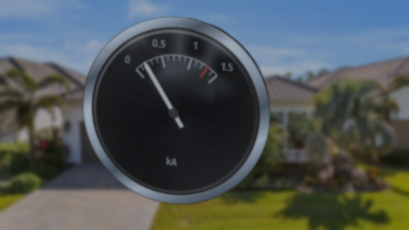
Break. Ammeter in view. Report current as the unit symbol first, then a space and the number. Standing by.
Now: kA 0.2
